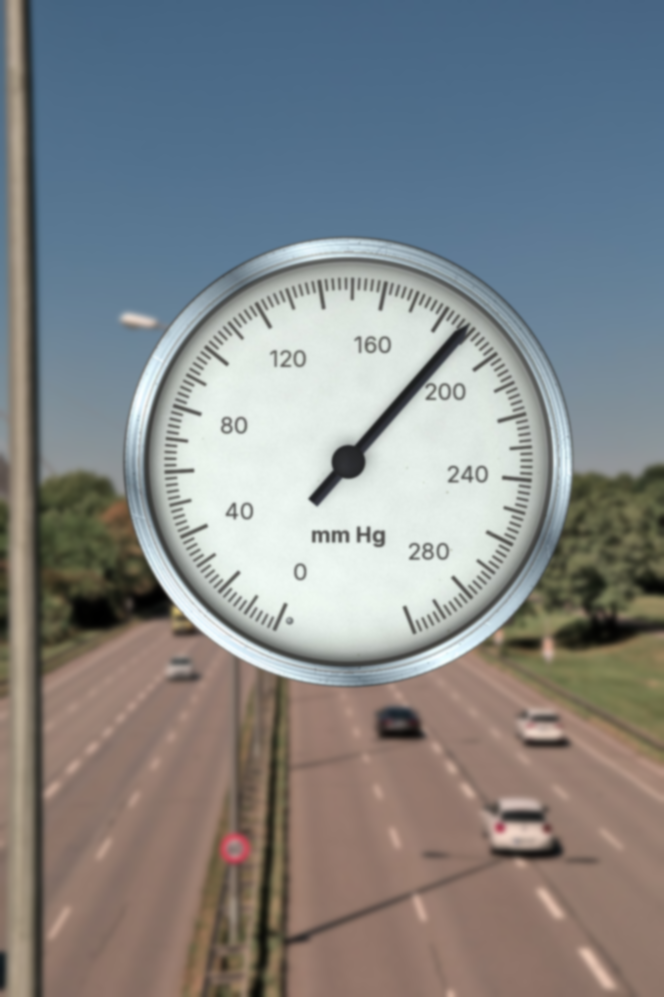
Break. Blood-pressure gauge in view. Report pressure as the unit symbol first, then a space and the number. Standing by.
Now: mmHg 188
